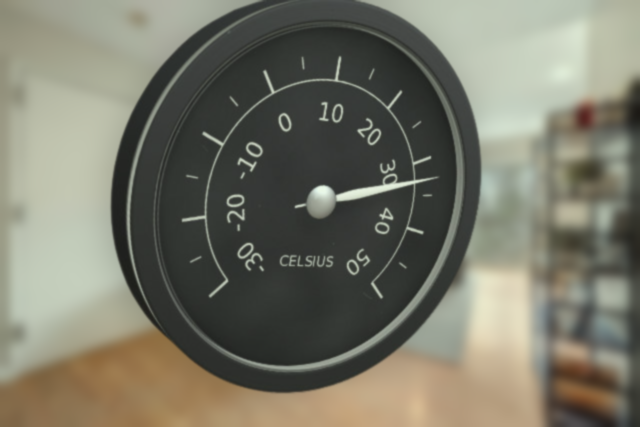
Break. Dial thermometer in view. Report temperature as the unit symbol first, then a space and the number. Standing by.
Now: °C 32.5
